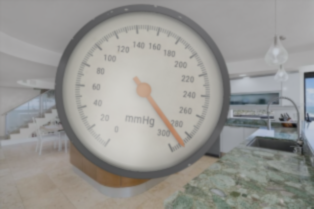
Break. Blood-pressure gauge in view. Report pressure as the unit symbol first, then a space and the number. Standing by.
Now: mmHg 290
